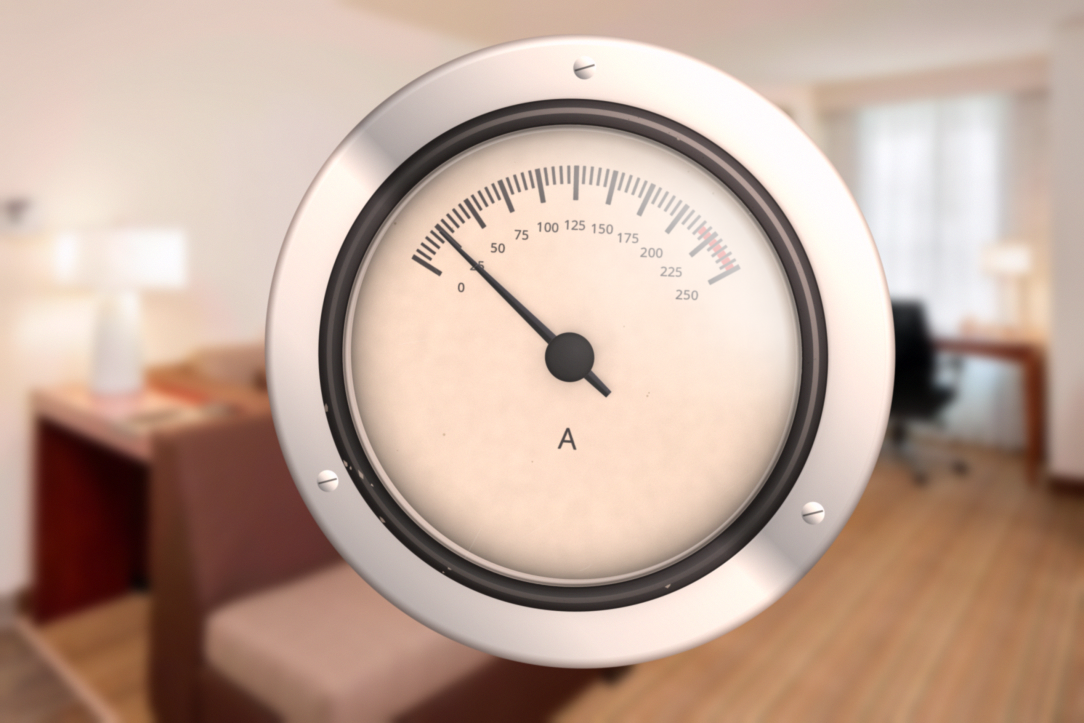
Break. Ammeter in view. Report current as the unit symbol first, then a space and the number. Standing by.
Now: A 25
